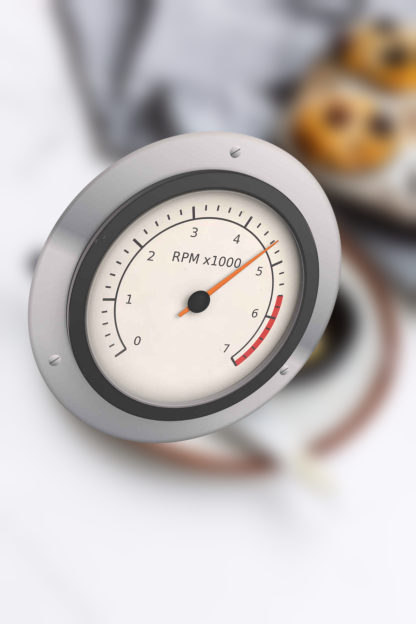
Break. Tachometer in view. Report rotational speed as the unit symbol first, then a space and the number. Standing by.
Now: rpm 4600
